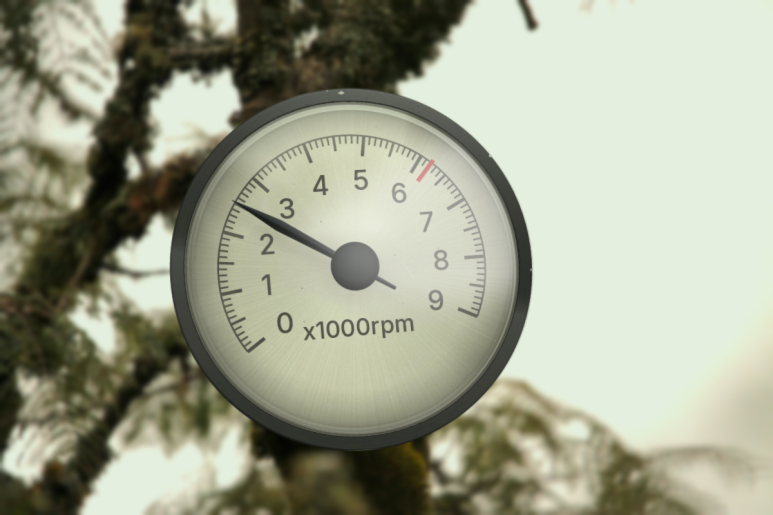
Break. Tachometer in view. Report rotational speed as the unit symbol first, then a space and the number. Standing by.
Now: rpm 2500
